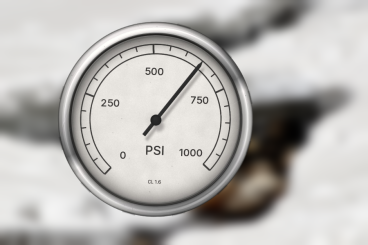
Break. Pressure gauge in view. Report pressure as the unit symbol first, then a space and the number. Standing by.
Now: psi 650
